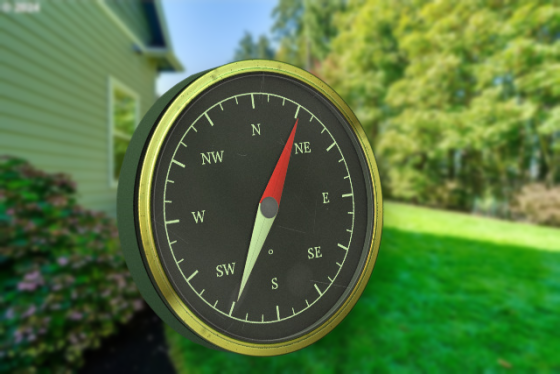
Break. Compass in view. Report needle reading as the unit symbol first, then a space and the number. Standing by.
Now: ° 30
